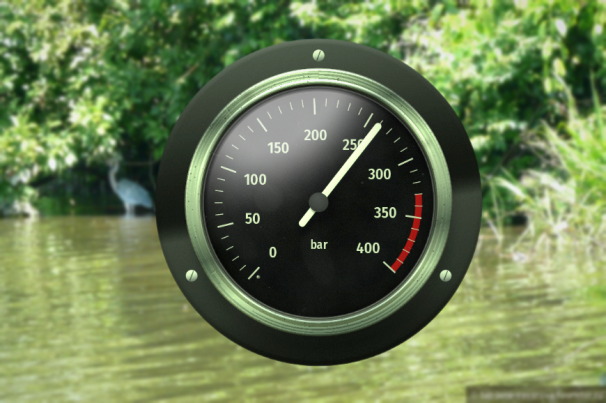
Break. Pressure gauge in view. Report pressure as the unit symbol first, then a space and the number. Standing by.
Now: bar 260
